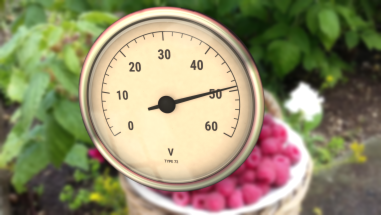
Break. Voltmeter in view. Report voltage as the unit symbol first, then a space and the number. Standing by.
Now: V 49
